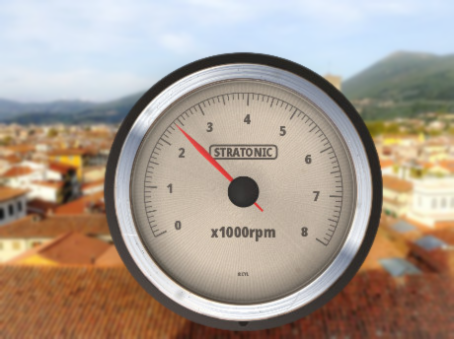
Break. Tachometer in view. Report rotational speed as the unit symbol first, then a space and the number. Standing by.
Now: rpm 2400
